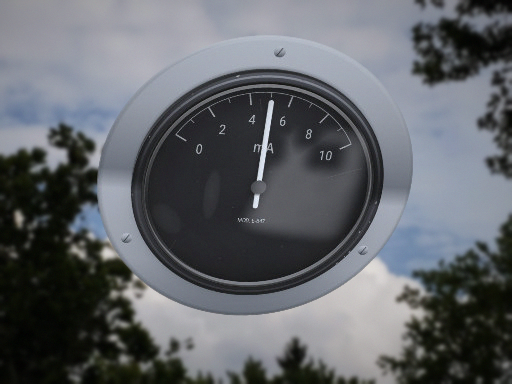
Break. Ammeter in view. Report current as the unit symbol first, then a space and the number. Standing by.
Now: mA 5
